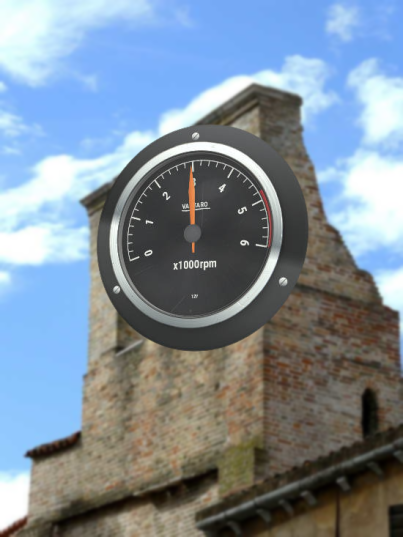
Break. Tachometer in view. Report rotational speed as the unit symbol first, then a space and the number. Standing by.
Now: rpm 3000
